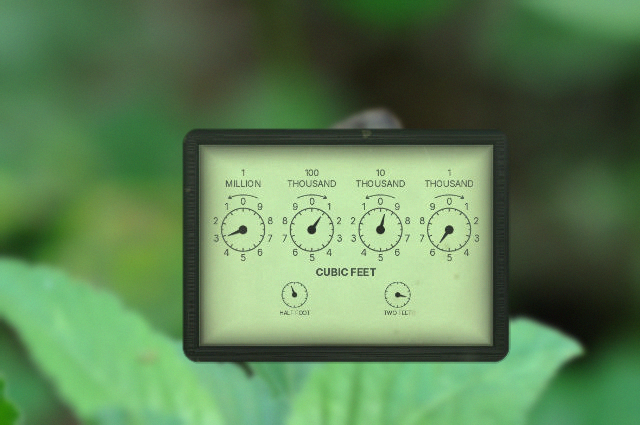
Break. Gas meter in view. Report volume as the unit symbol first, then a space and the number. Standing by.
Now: ft³ 309600
